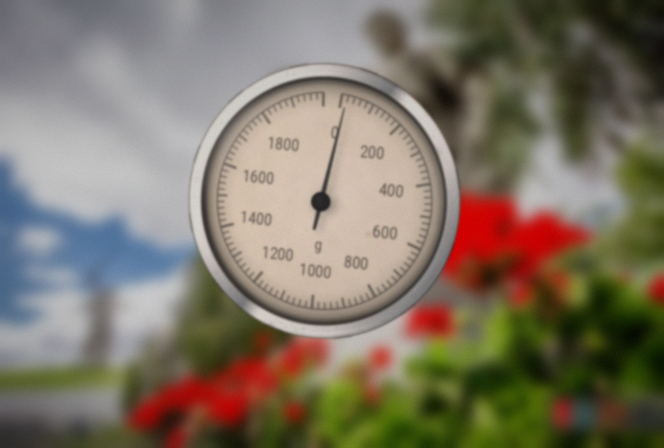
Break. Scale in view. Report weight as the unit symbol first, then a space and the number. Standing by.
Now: g 20
